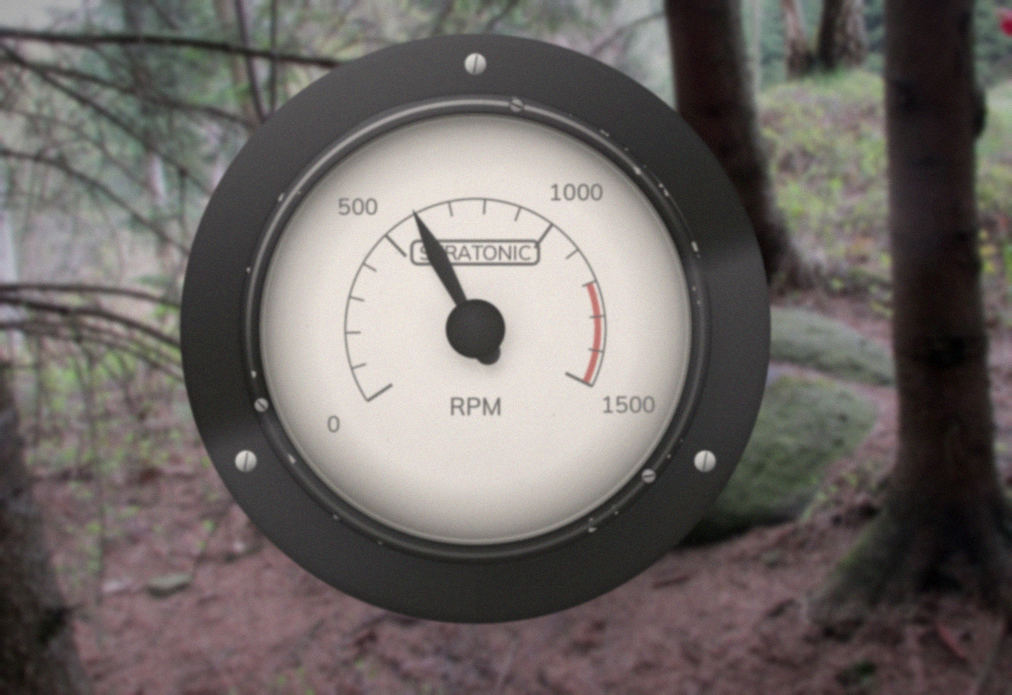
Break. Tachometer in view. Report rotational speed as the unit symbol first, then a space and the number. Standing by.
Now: rpm 600
